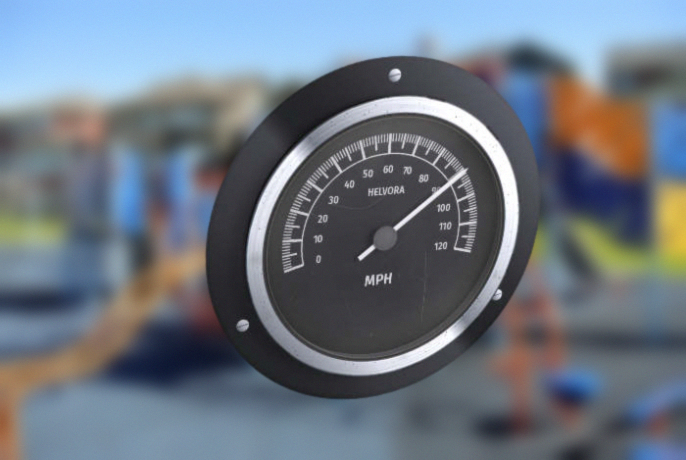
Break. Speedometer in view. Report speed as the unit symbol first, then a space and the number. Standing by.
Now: mph 90
